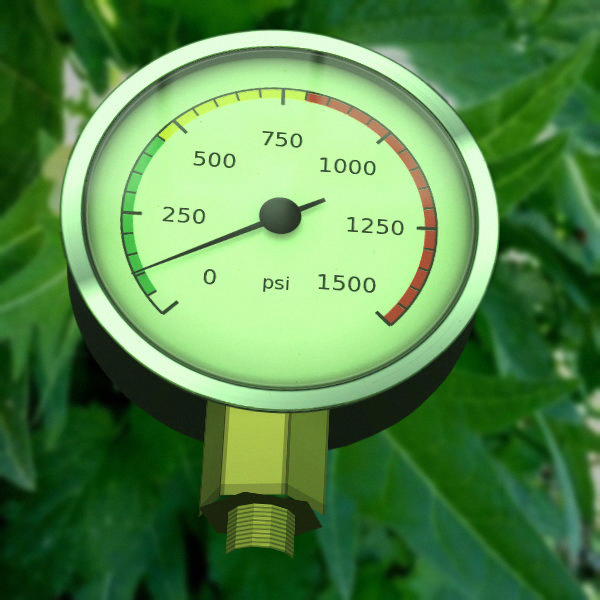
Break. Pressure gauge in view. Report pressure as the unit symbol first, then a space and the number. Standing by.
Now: psi 100
